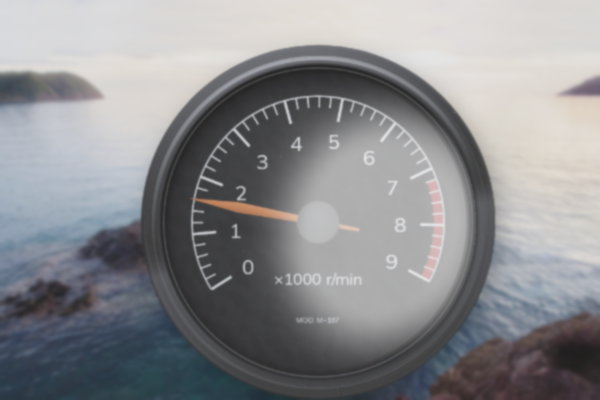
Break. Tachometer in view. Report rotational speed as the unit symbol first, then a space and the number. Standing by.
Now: rpm 1600
